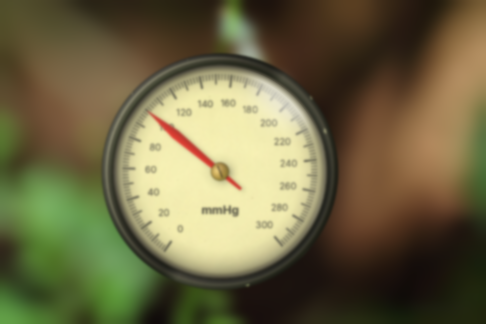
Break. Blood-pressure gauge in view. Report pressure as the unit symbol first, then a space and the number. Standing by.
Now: mmHg 100
